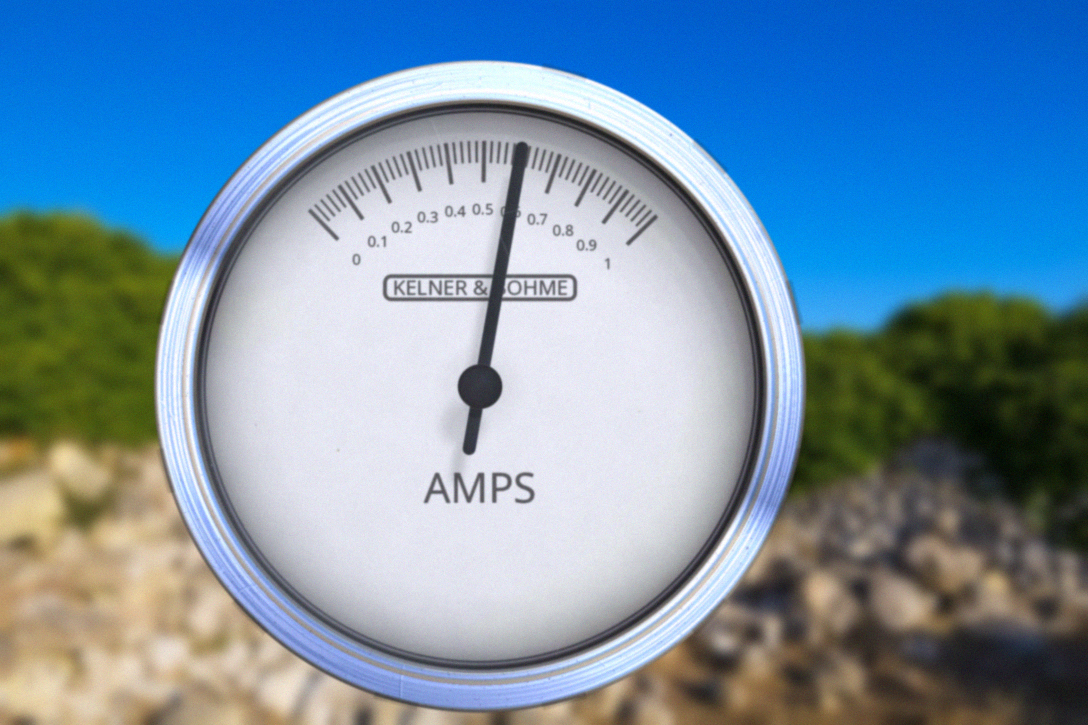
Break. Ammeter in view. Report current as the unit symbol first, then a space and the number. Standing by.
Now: A 0.6
